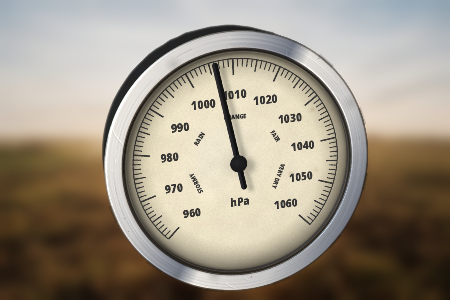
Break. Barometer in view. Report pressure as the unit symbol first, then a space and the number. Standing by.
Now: hPa 1006
